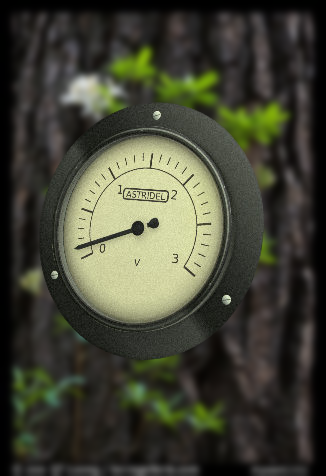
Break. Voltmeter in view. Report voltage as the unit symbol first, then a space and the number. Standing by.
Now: V 0.1
